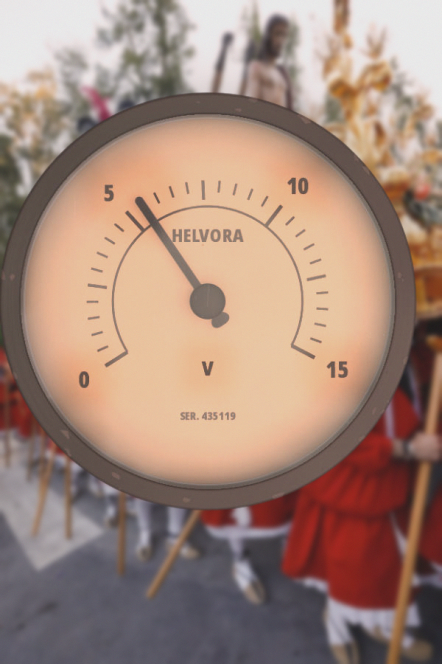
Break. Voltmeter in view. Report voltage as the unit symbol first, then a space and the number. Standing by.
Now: V 5.5
